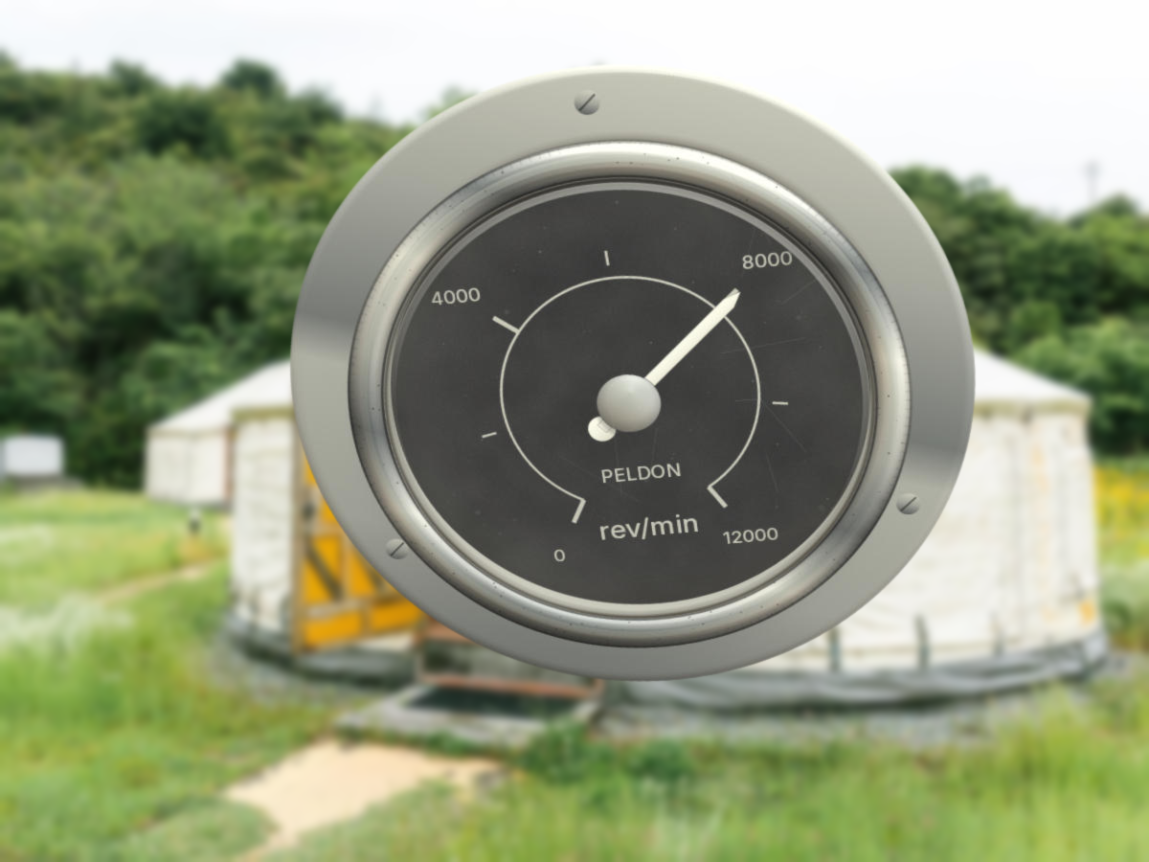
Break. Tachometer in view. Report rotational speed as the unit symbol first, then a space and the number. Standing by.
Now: rpm 8000
